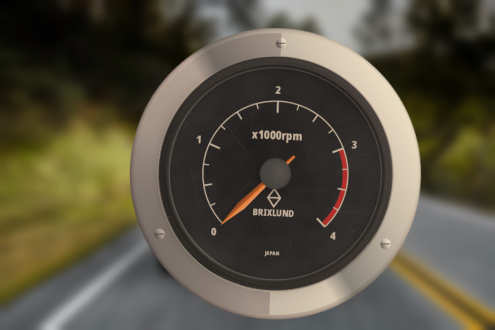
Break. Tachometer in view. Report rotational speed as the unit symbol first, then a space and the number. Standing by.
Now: rpm 0
